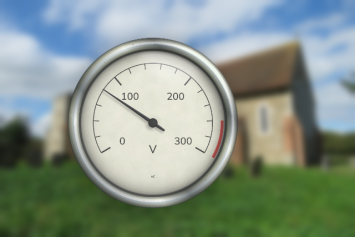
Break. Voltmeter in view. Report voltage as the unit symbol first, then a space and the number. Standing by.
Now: V 80
